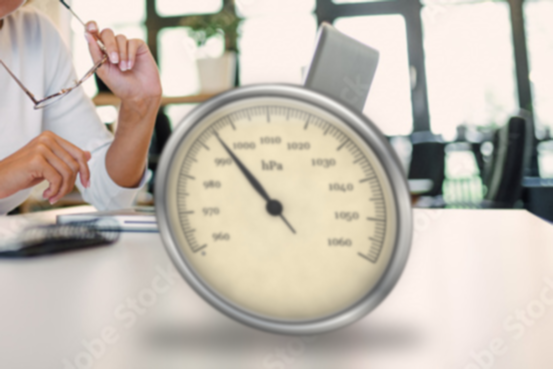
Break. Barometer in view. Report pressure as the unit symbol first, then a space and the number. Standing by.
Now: hPa 995
